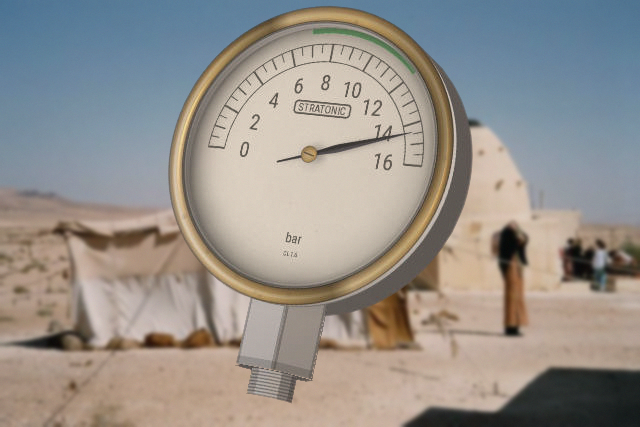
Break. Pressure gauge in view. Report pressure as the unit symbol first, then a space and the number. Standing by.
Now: bar 14.5
